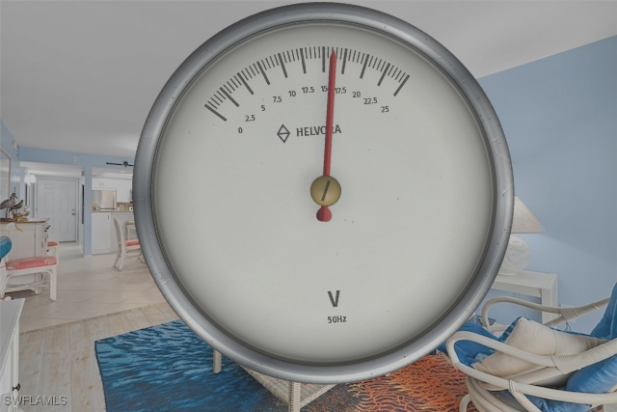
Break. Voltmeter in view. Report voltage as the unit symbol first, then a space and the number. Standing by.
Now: V 16
